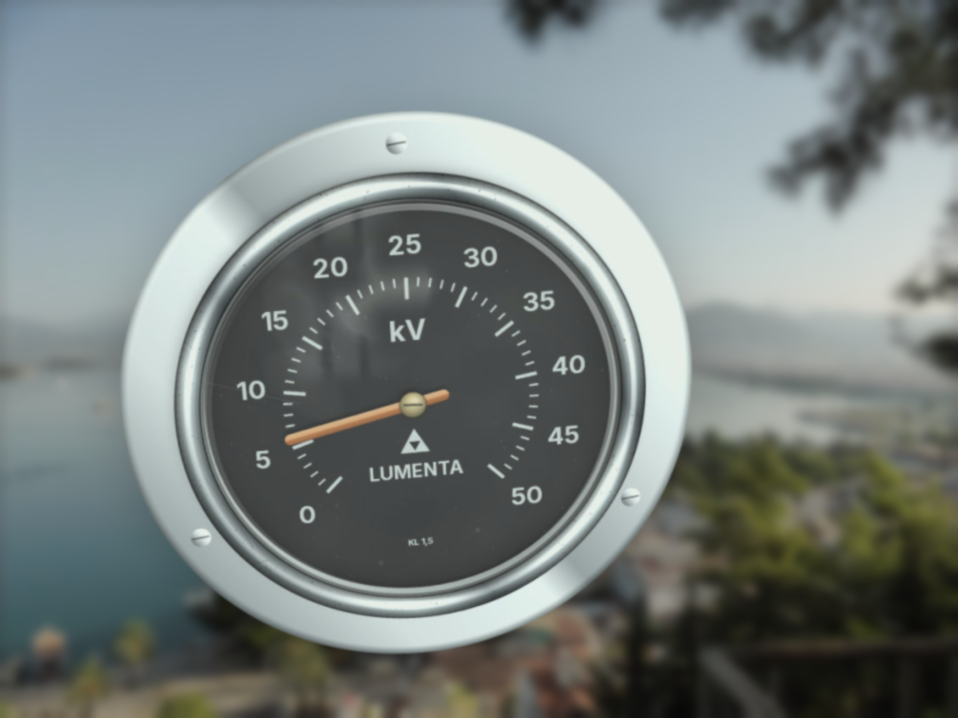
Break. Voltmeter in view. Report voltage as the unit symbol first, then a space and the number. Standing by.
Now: kV 6
